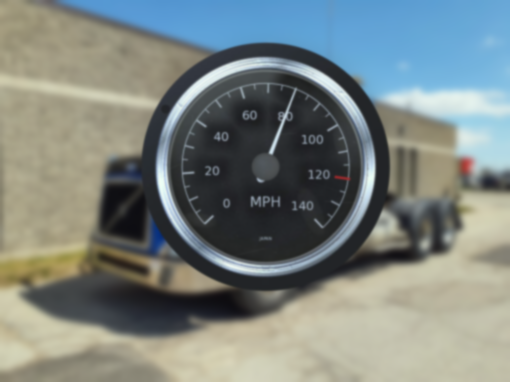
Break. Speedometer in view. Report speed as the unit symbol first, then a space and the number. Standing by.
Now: mph 80
